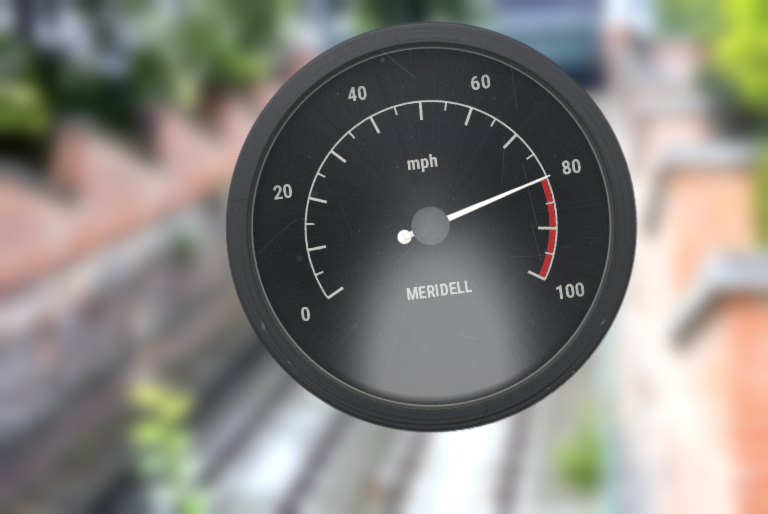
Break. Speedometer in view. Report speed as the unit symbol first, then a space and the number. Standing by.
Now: mph 80
